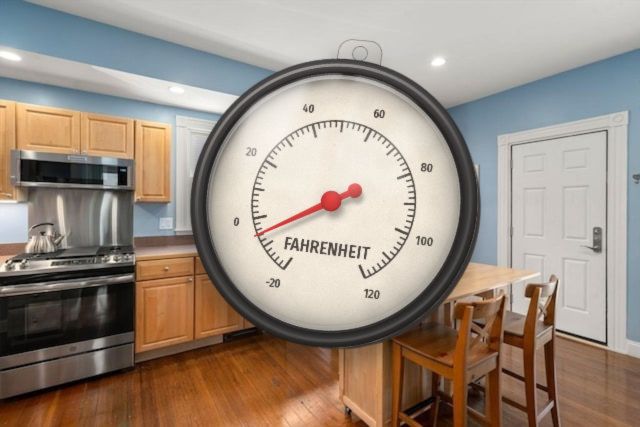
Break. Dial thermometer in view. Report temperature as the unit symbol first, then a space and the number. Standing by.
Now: °F -6
